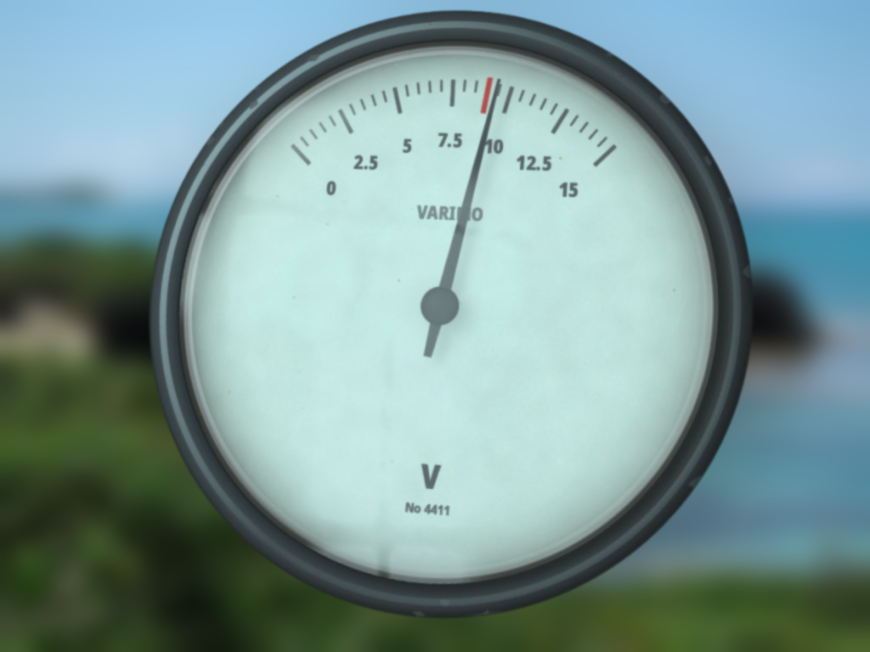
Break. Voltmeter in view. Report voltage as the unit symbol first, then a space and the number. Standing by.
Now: V 9.5
